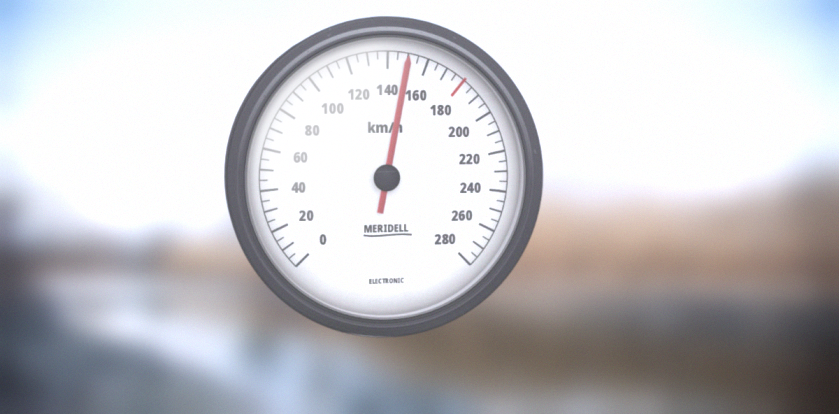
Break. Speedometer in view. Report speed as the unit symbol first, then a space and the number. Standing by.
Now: km/h 150
